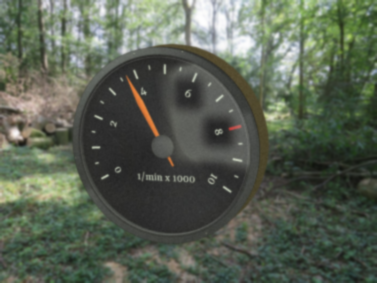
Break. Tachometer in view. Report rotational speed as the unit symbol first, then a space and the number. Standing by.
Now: rpm 3750
